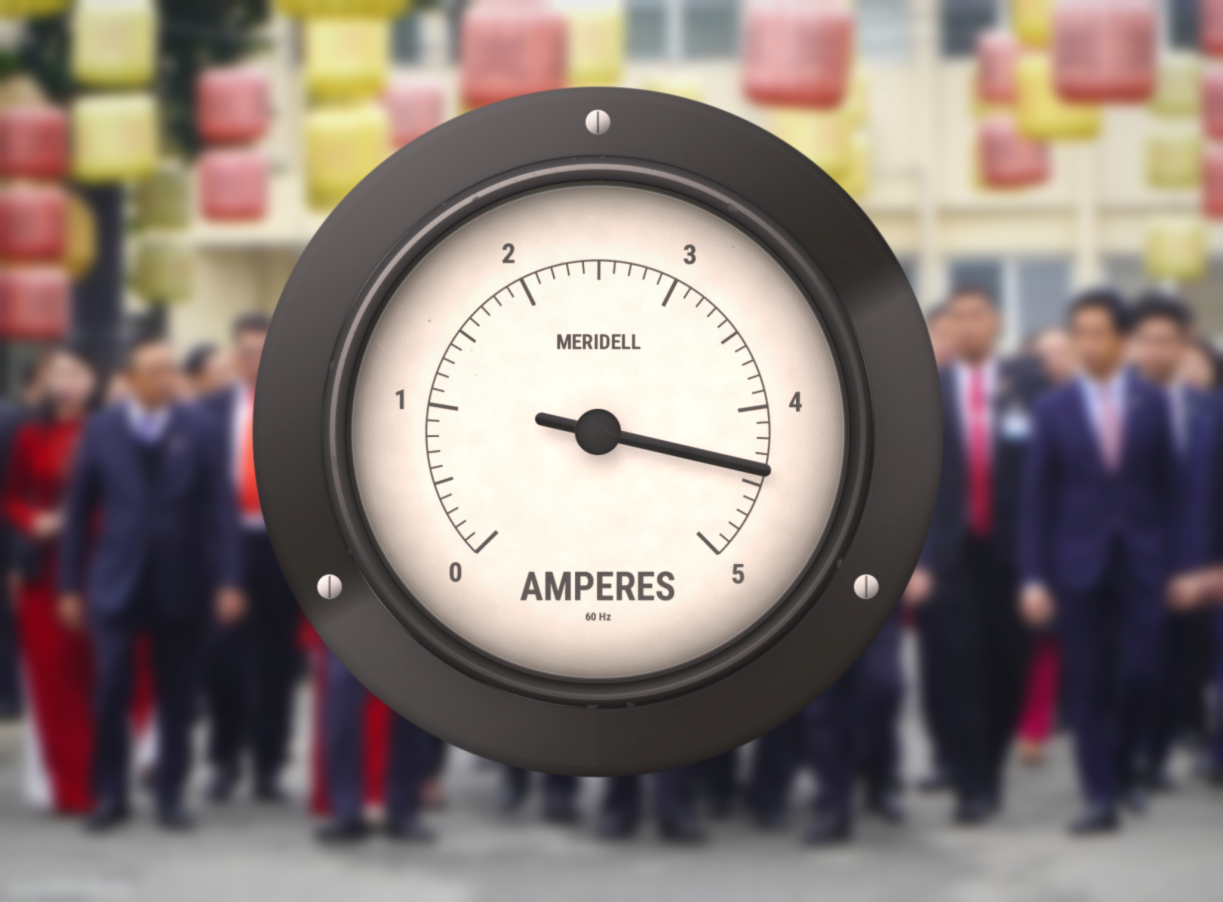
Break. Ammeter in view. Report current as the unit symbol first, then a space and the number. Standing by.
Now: A 4.4
